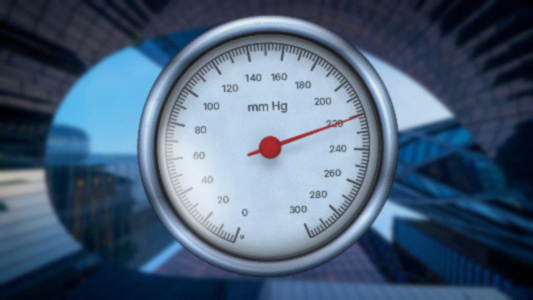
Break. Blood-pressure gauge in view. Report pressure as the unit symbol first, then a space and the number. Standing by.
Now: mmHg 220
